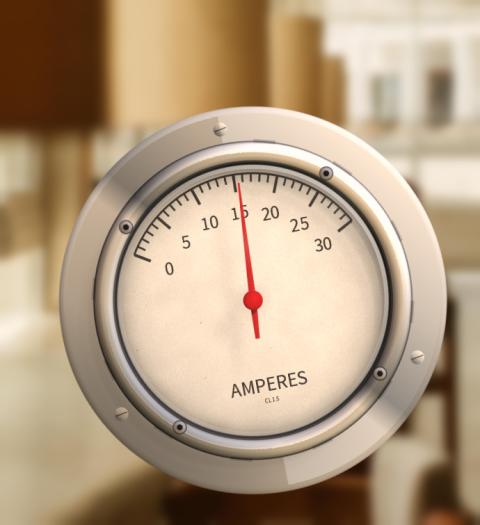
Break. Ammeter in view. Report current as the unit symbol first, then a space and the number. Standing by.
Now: A 15.5
